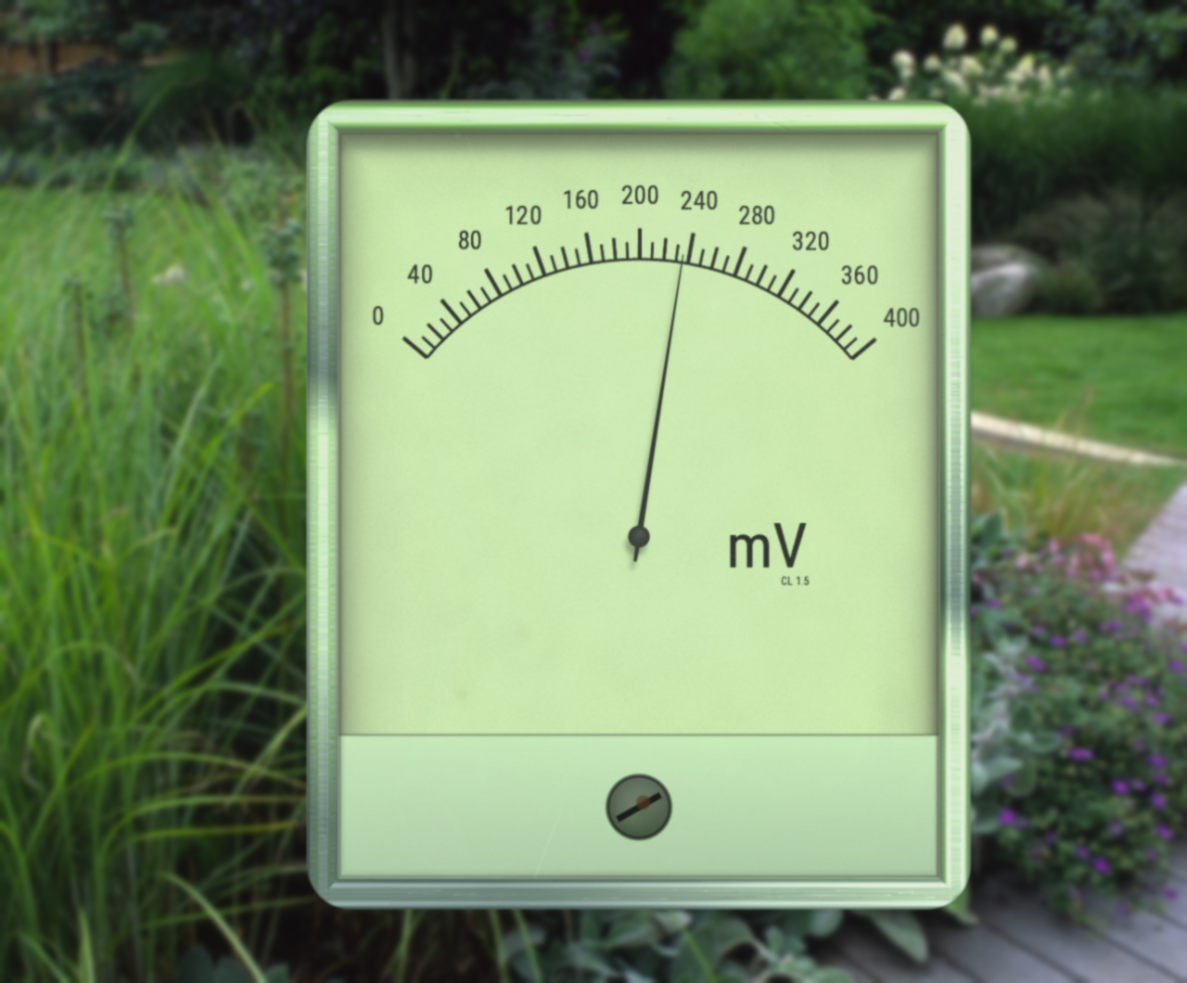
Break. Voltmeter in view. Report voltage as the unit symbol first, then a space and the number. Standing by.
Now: mV 235
